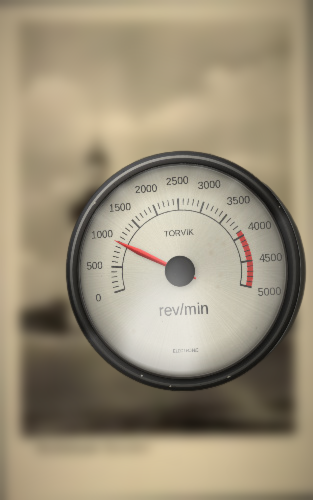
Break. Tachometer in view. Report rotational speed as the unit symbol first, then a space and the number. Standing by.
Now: rpm 1000
